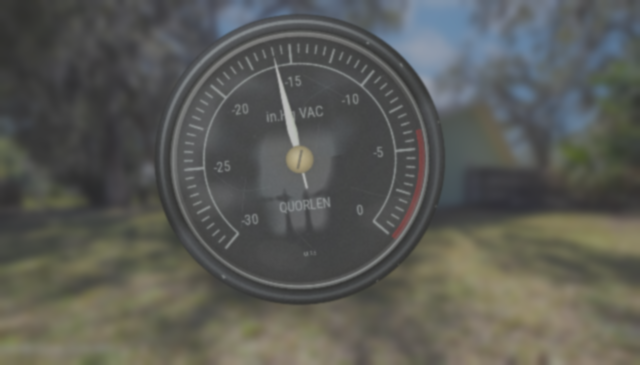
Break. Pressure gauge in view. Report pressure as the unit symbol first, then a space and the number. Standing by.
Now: inHg -16
